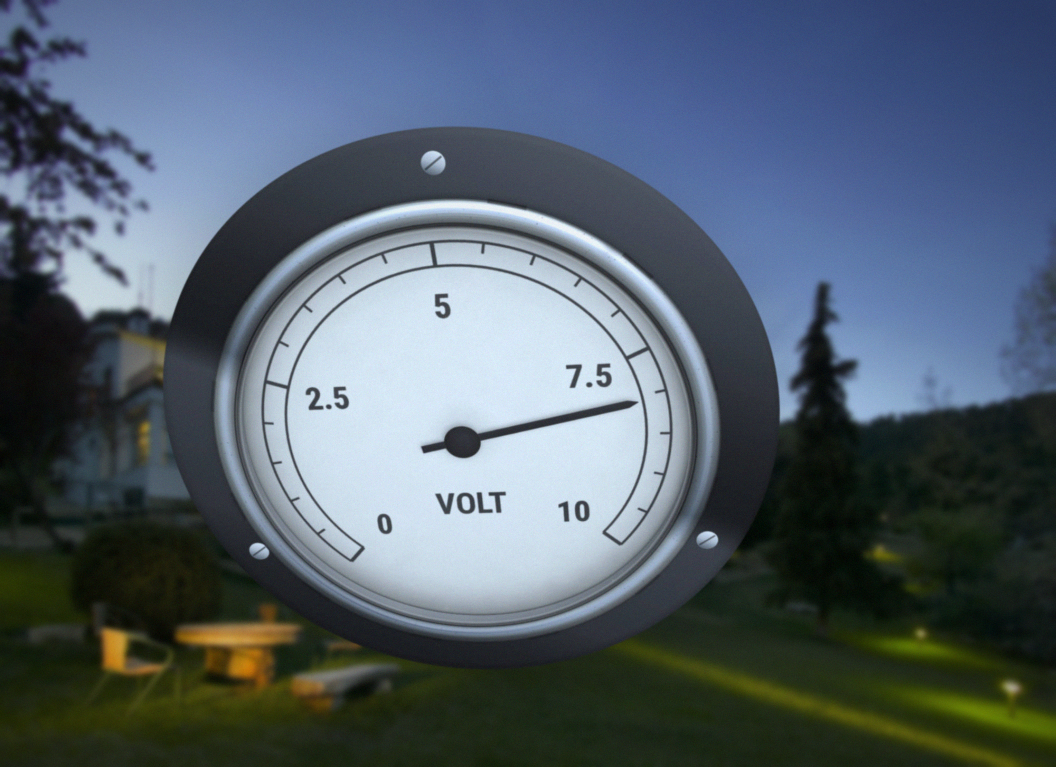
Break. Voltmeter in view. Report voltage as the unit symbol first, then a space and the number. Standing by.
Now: V 8
